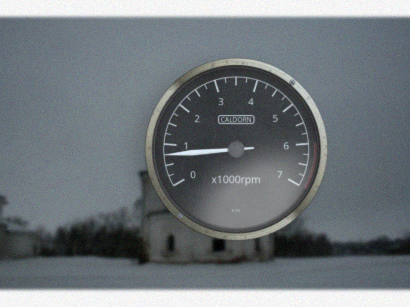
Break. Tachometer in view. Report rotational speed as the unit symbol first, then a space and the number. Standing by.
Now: rpm 750
